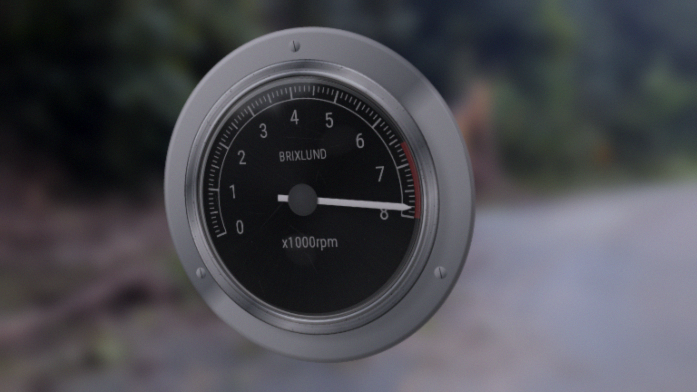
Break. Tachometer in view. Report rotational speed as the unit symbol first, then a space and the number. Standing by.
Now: rpm 7800
